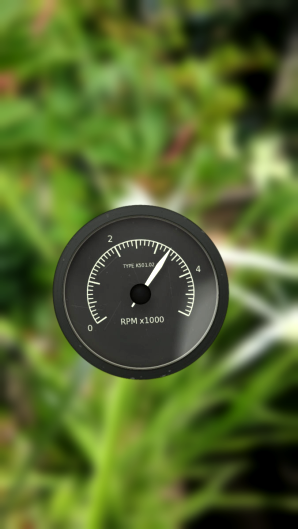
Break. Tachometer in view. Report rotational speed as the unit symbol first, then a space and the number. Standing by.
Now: rpm 3300
